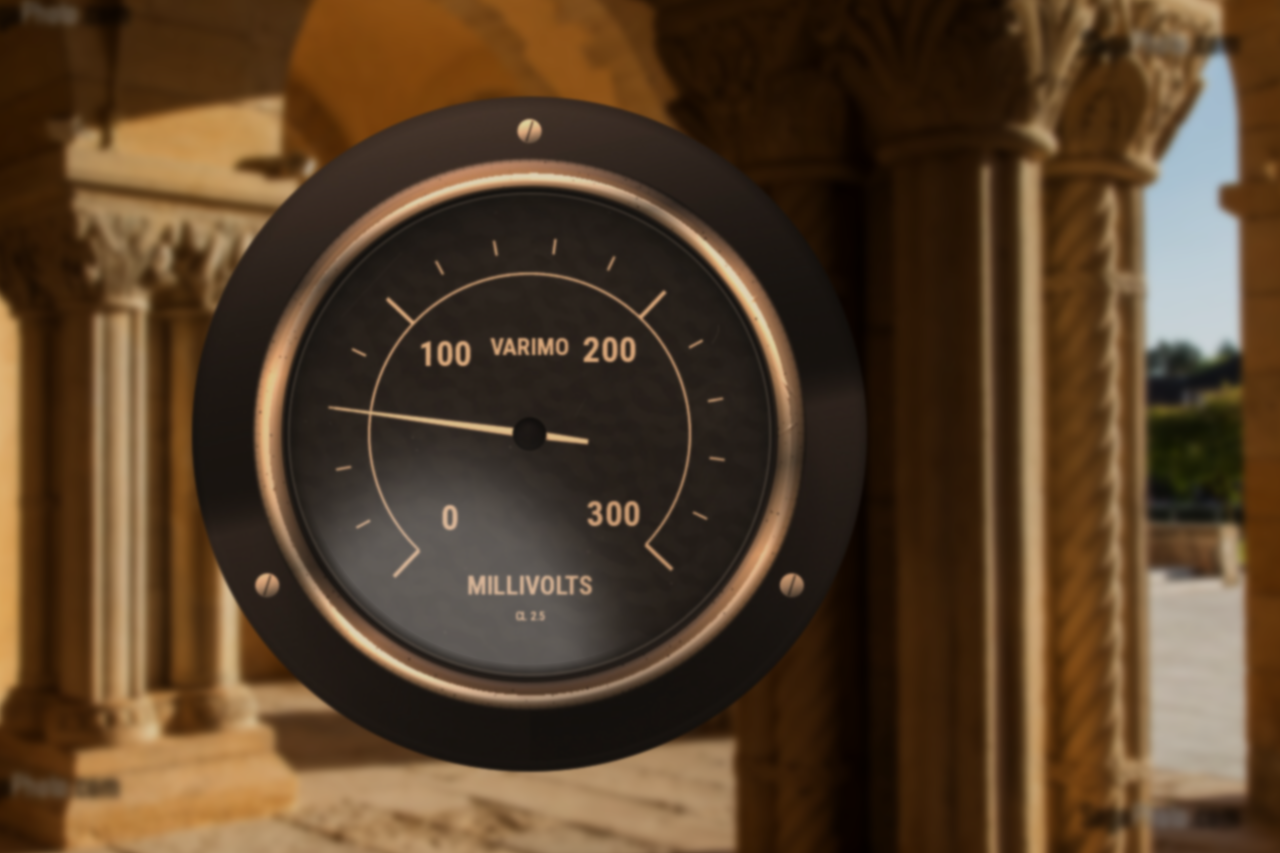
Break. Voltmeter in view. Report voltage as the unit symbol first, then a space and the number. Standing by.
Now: mV 60
